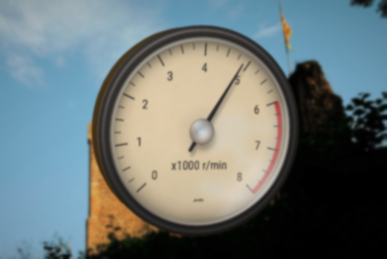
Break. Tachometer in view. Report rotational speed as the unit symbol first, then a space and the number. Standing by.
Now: rpm 4875
